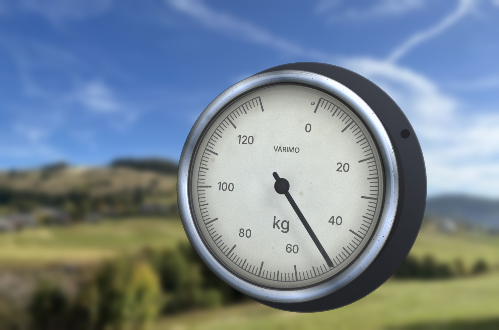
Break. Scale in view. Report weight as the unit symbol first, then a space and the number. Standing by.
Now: kg 50
